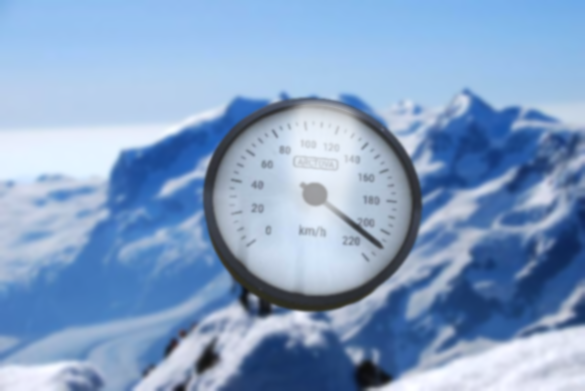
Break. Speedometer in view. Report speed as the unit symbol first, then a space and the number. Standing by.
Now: km/h 210
